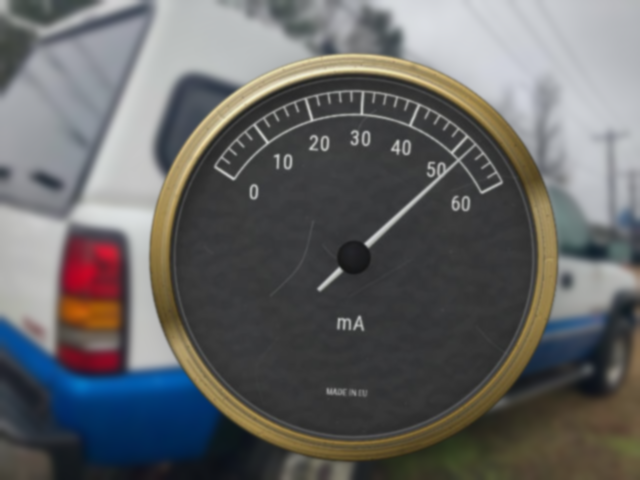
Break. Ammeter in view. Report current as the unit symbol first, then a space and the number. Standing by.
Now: mA 52
